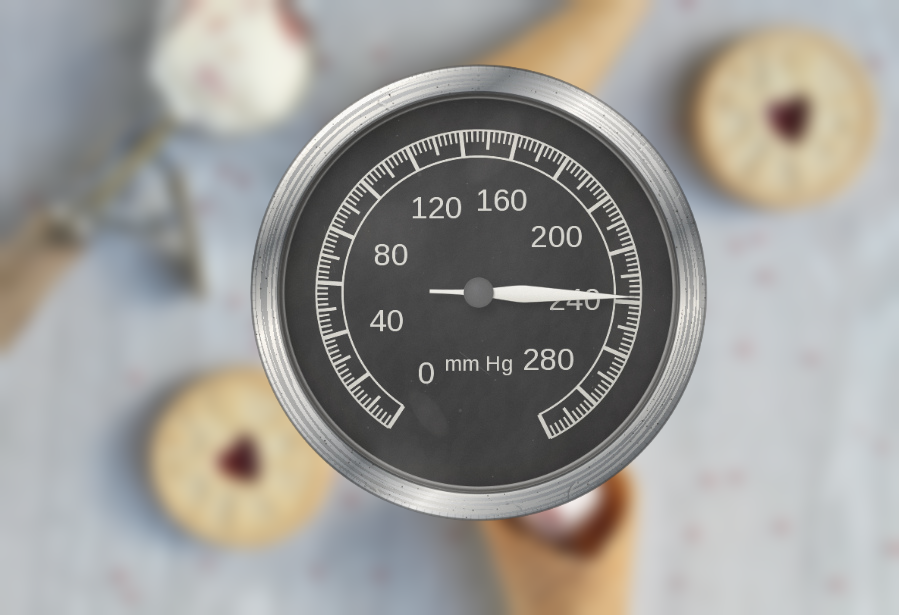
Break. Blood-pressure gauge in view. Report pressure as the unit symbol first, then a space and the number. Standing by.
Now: mmHg 238
